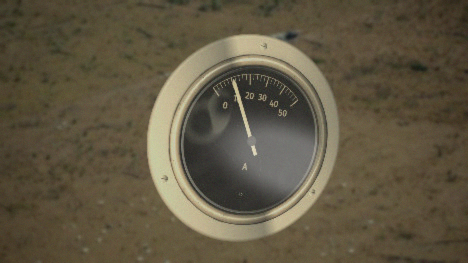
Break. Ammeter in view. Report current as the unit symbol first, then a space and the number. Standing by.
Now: A 10
